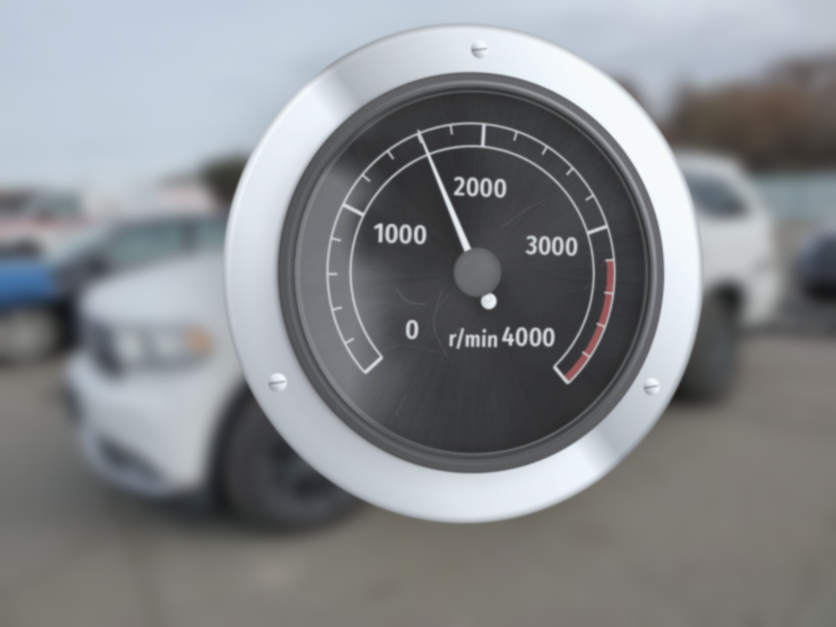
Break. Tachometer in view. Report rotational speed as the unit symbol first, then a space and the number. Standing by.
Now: rpm 1600
